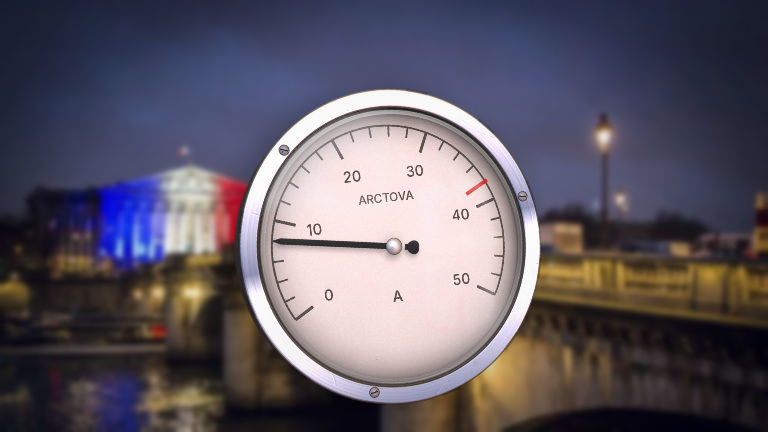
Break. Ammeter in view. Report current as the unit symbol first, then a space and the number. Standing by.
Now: A 8
